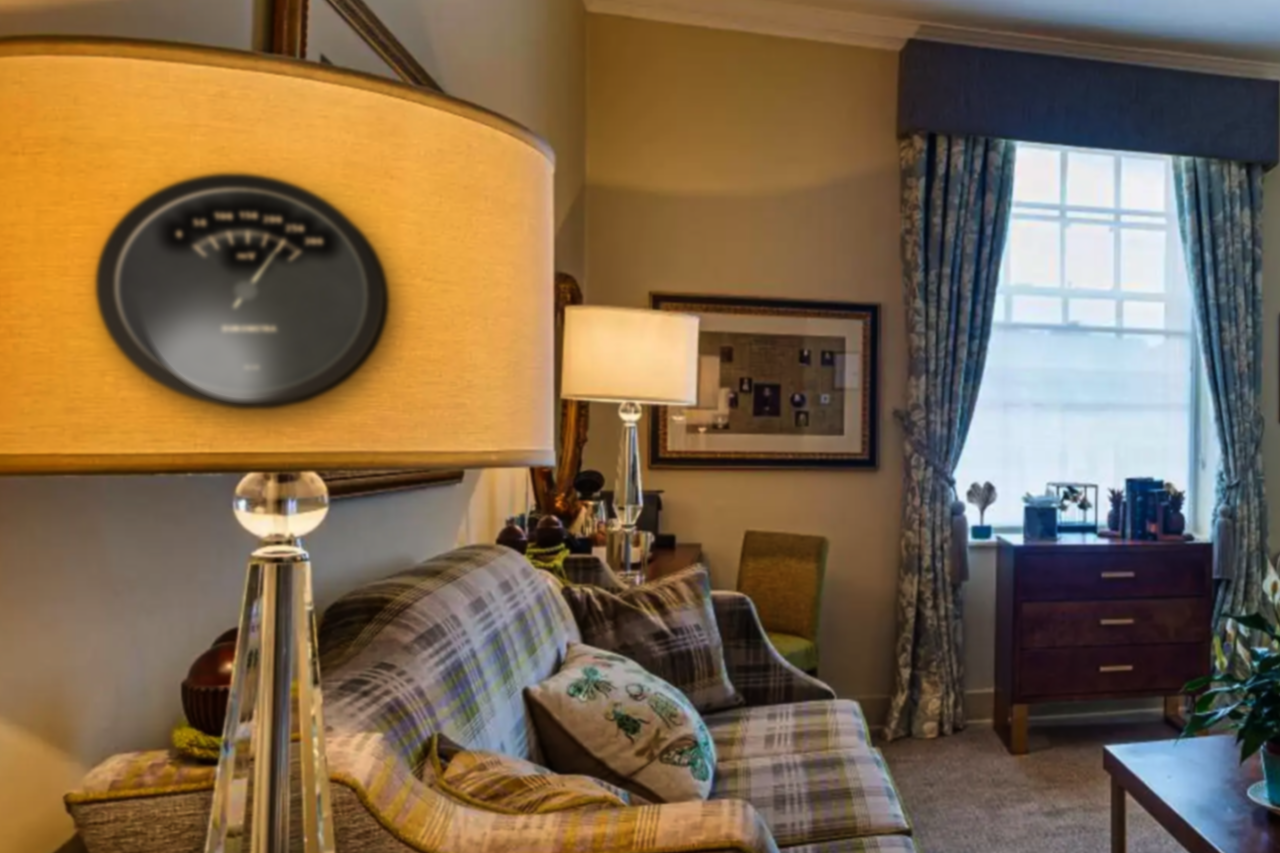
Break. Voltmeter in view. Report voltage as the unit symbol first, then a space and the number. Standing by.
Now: mV 250
